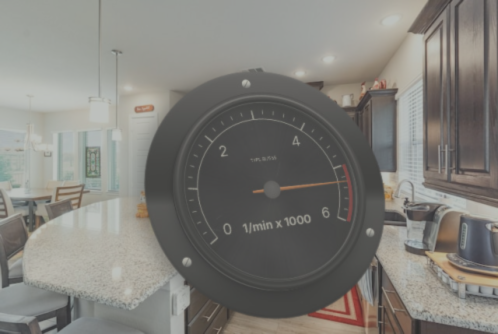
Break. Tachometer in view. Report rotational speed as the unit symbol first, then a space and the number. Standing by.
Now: rpm 5300
